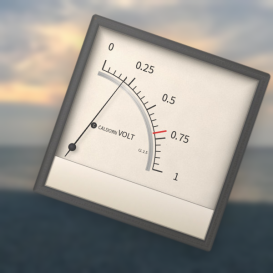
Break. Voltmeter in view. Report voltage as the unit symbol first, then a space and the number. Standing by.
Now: V 0.2
